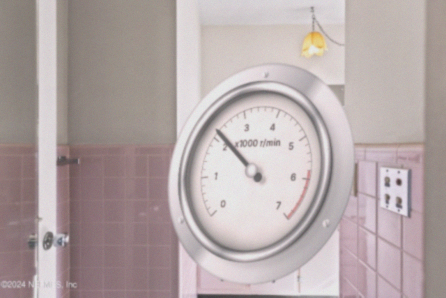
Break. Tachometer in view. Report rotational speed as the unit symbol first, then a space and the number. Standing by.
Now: rpm 2200
